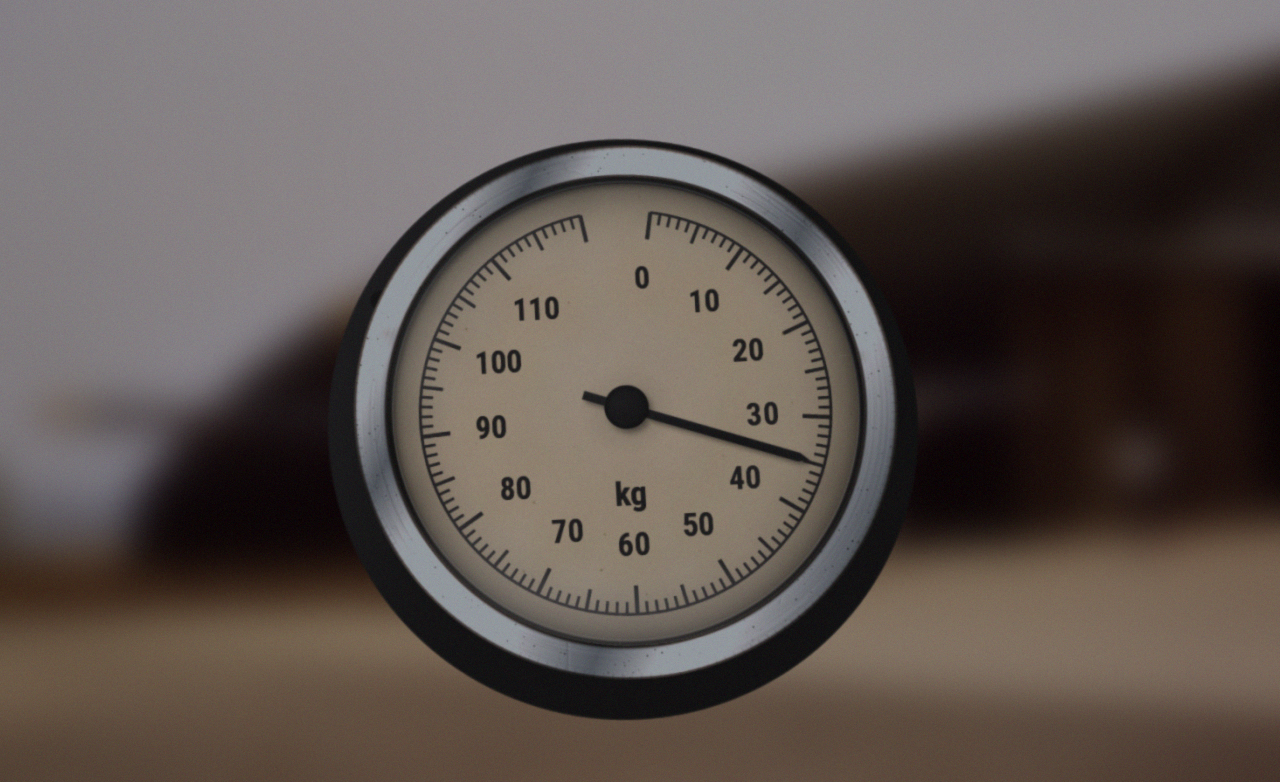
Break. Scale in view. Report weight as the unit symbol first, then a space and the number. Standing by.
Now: kg 35
